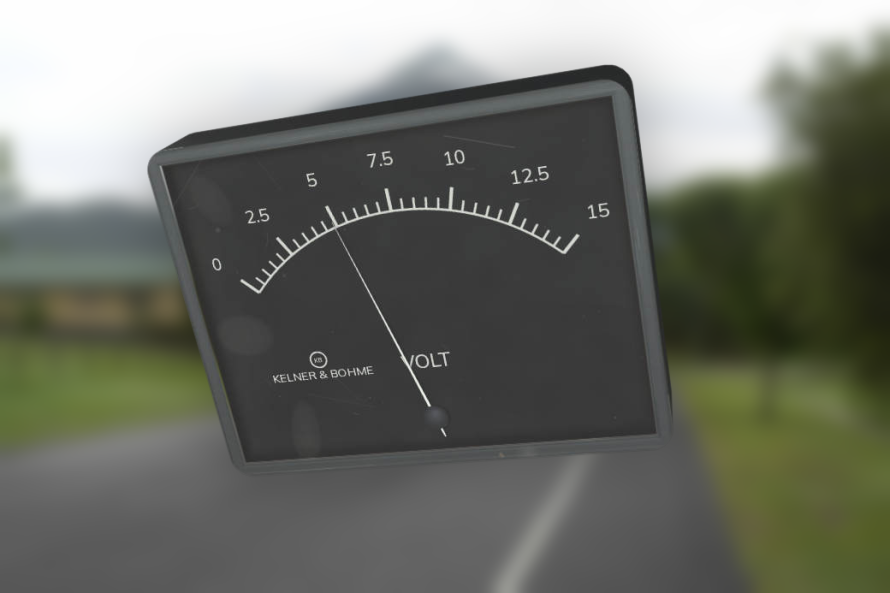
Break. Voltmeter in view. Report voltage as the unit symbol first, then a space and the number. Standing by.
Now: V 5
